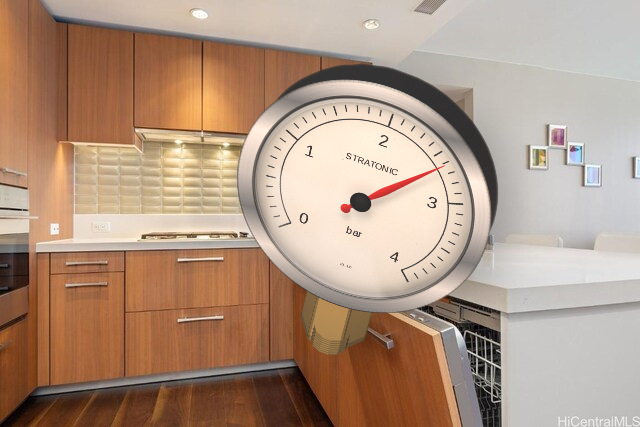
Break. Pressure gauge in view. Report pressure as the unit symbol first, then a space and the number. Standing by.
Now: bar 2.6
